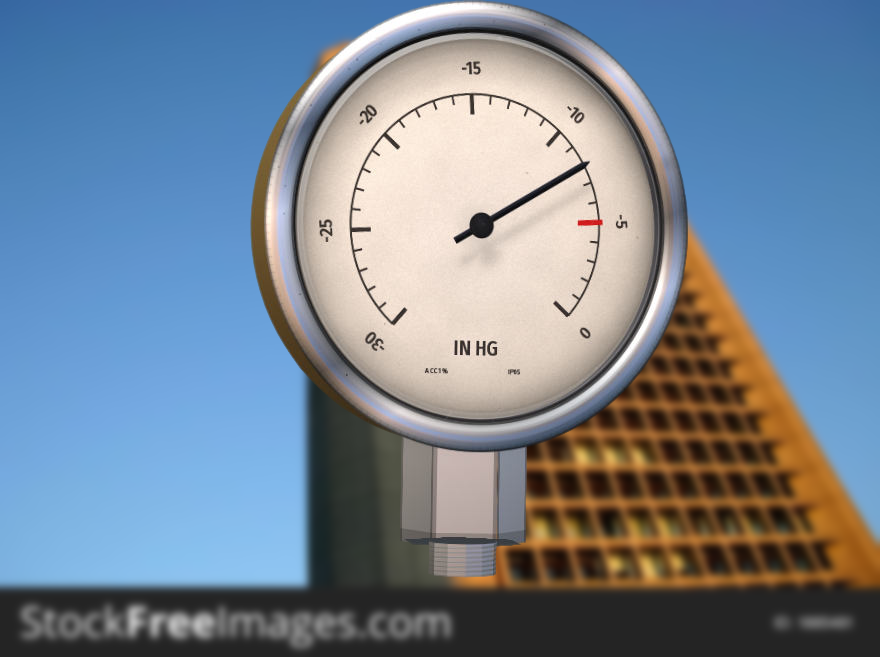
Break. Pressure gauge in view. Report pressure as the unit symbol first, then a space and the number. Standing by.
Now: inHg -8
